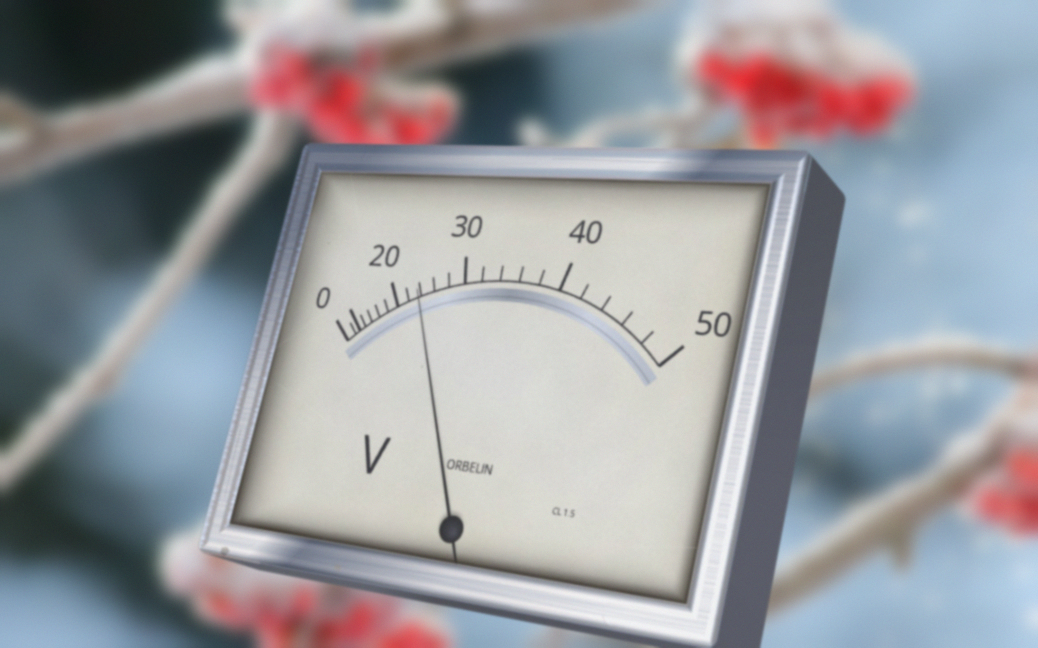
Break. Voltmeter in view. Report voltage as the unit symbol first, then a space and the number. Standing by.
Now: V 24
